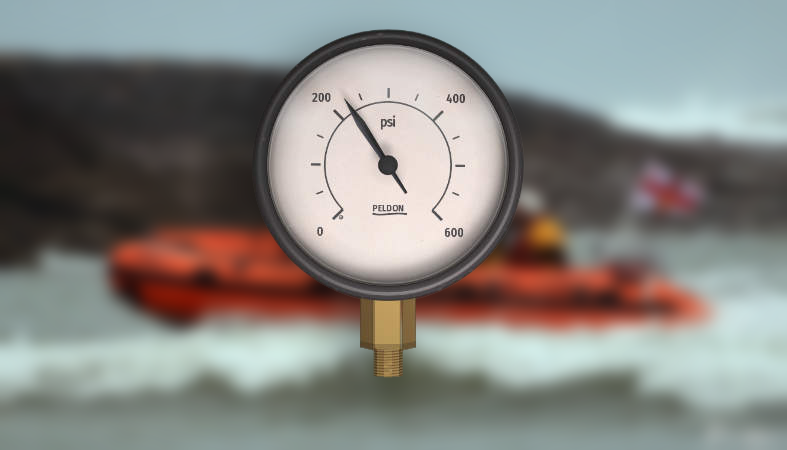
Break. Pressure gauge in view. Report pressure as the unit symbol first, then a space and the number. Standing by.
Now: psi 225
